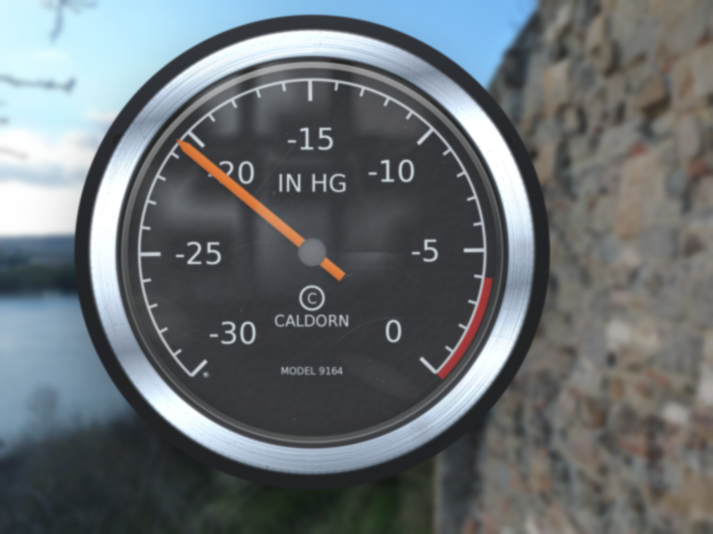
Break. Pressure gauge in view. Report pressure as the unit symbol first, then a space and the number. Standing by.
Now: inHg -20.5
